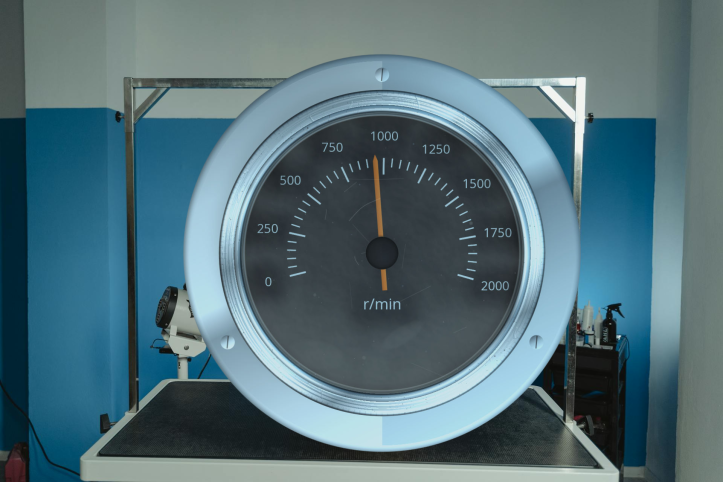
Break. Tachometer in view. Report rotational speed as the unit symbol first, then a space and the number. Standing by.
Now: rpm 950
